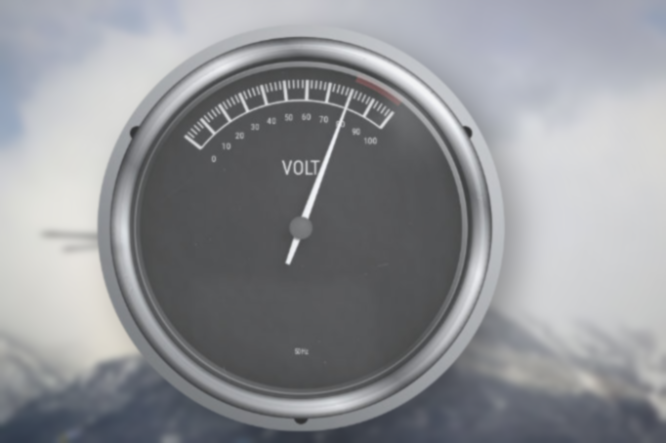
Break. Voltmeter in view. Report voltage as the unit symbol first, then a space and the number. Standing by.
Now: V 80
